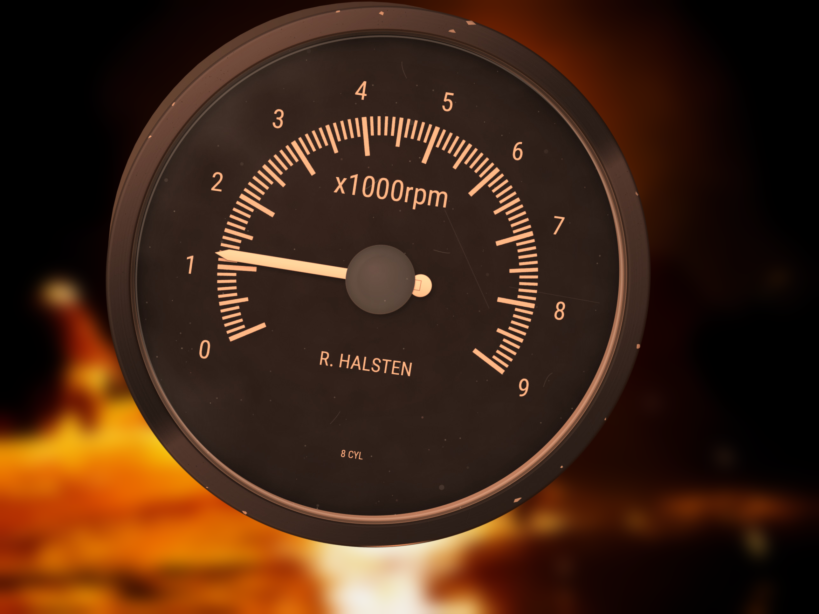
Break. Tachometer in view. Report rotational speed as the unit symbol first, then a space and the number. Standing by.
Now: rpm 1200
